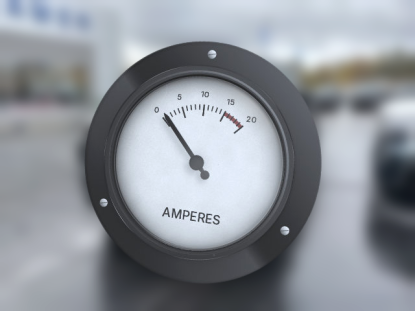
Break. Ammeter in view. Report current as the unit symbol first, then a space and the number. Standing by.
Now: A 1
